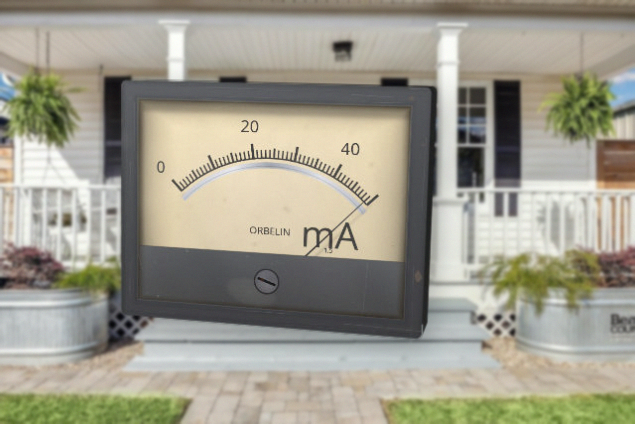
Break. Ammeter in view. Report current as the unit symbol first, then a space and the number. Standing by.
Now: mA 49
